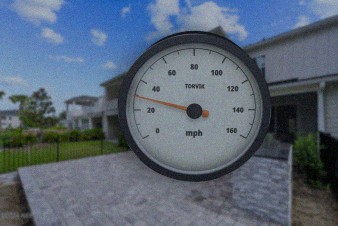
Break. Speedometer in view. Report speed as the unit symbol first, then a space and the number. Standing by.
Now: mph 30
